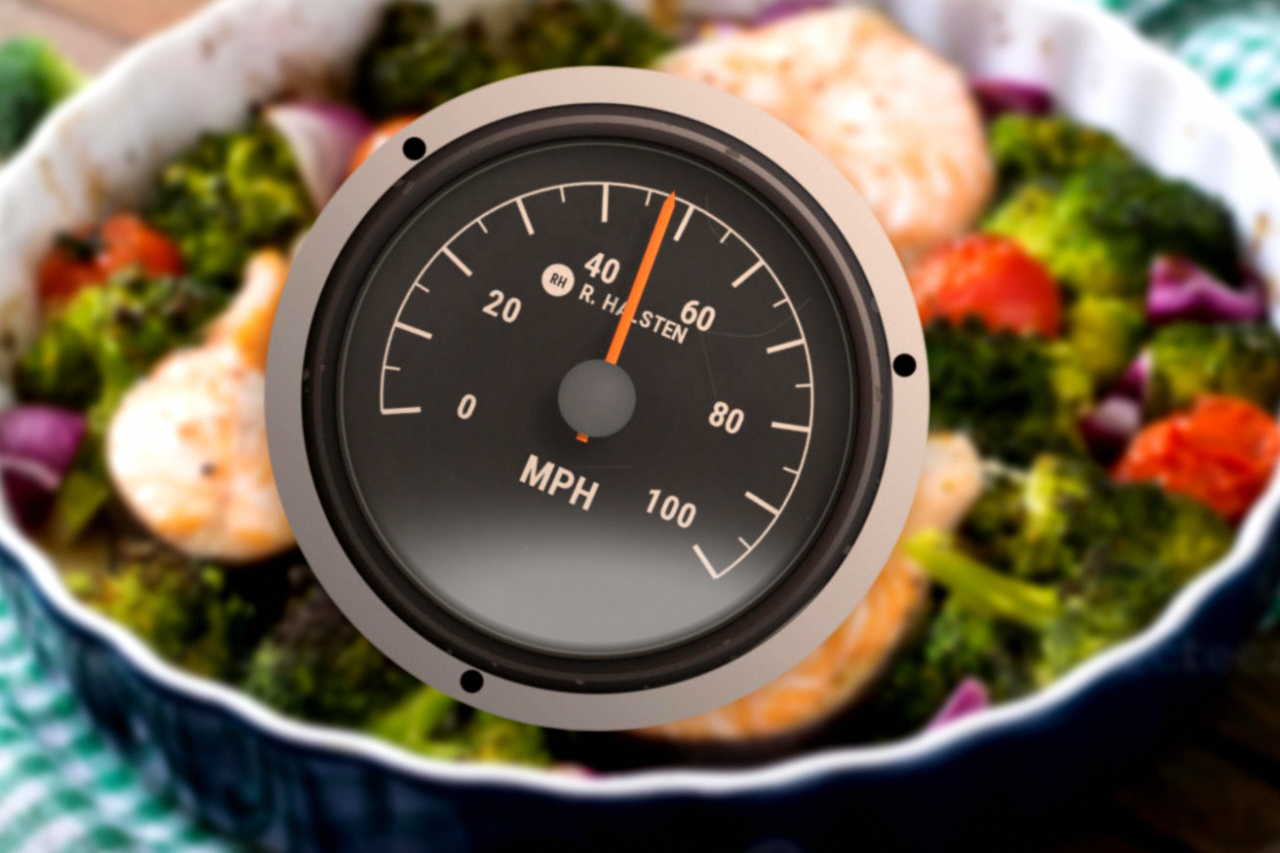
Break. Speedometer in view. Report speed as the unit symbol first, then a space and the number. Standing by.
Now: mph 47.5
